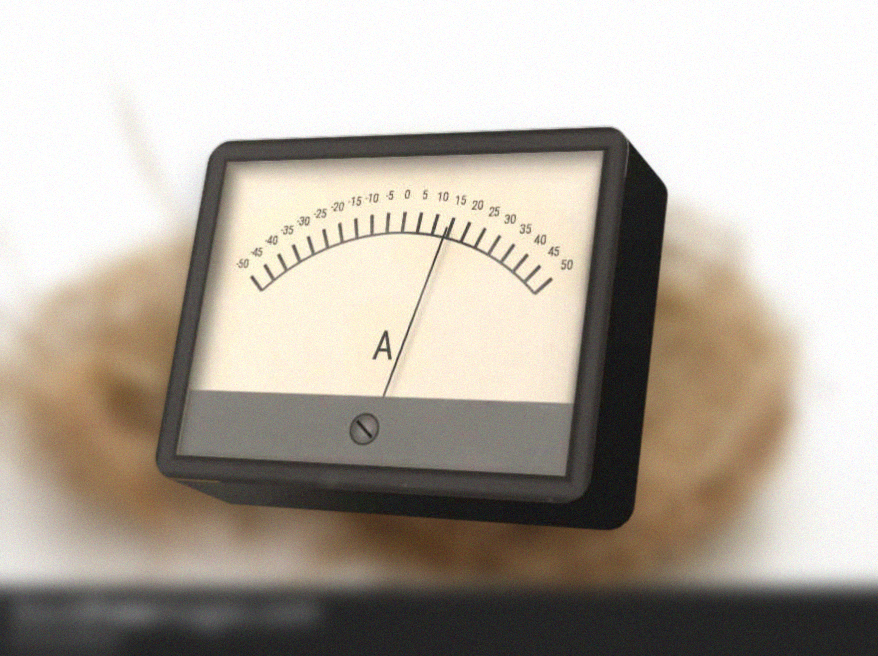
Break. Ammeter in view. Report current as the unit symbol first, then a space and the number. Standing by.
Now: A 15
